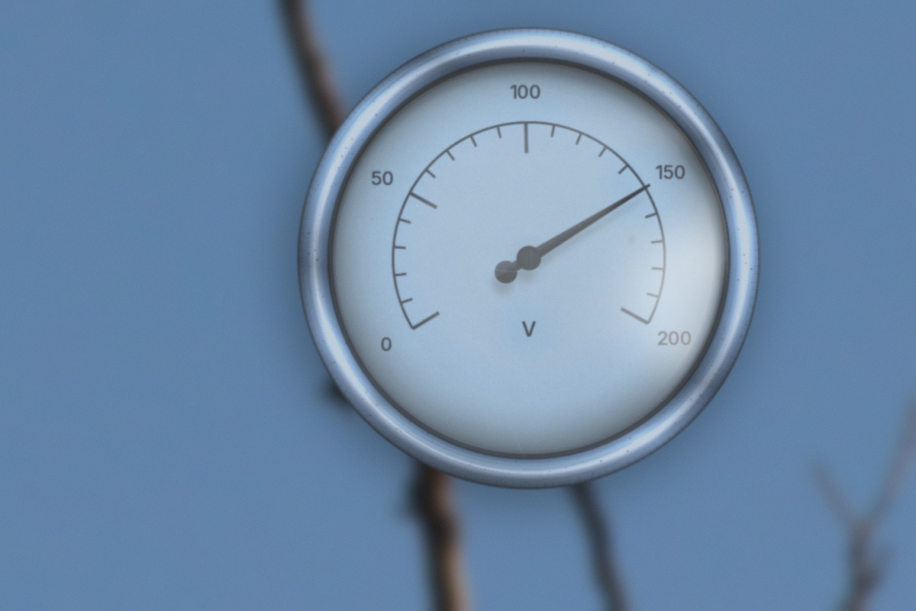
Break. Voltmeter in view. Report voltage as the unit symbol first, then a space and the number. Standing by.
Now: V 150
